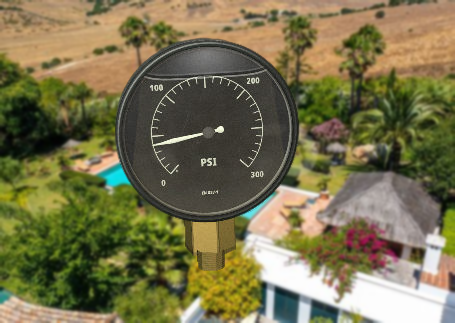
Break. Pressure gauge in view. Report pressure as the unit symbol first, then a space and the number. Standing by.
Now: psi 40
